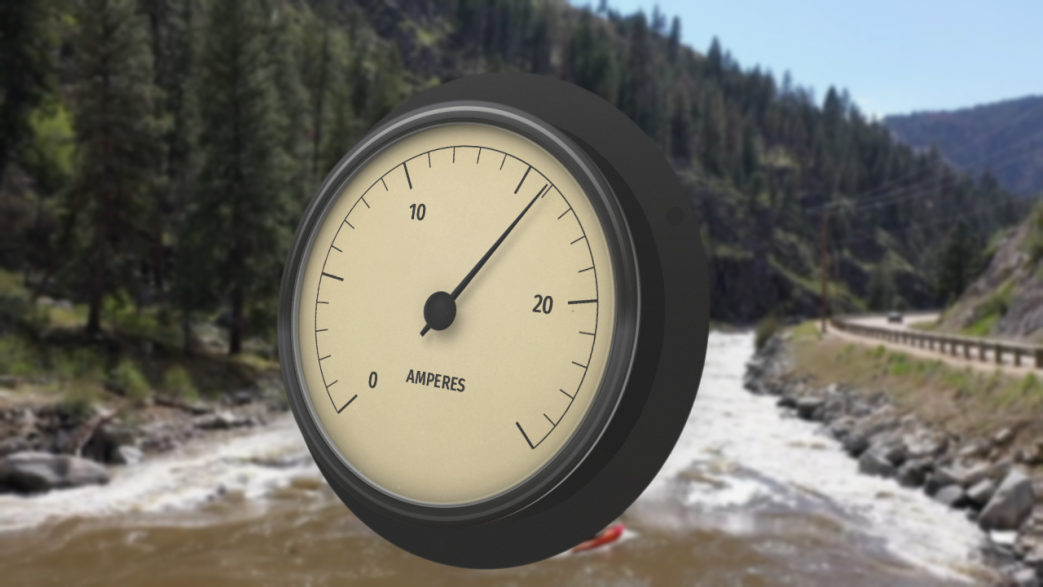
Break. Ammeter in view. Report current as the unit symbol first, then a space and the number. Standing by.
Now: A 16
